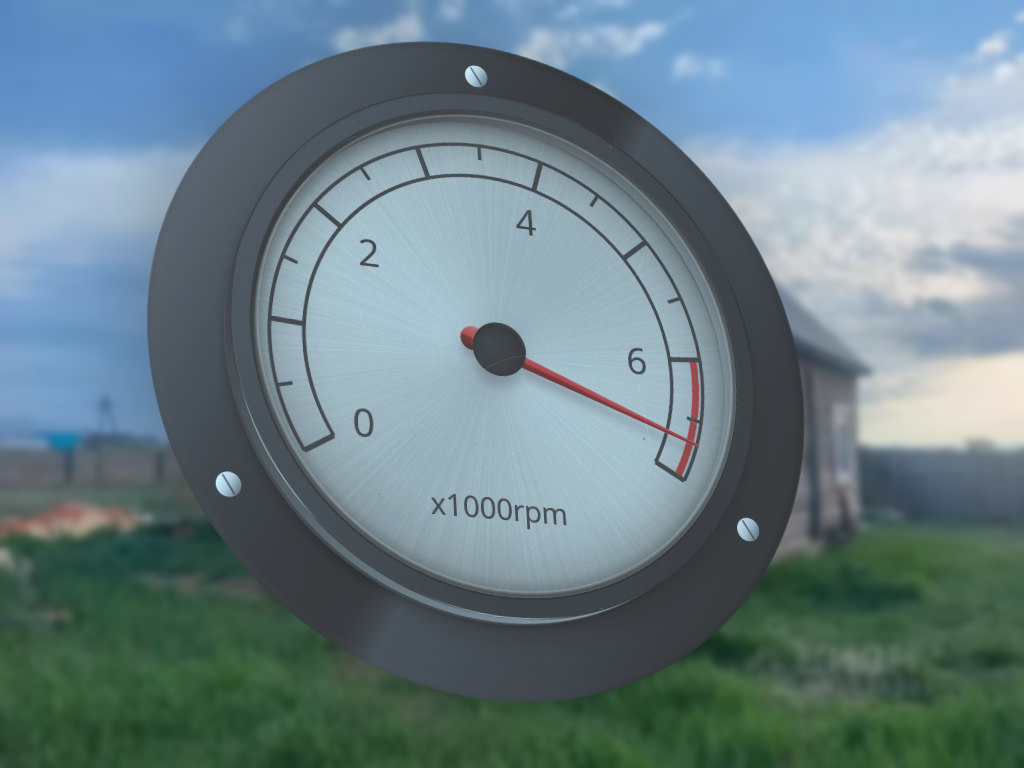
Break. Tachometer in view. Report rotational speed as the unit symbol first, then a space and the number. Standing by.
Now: rpm 6750
